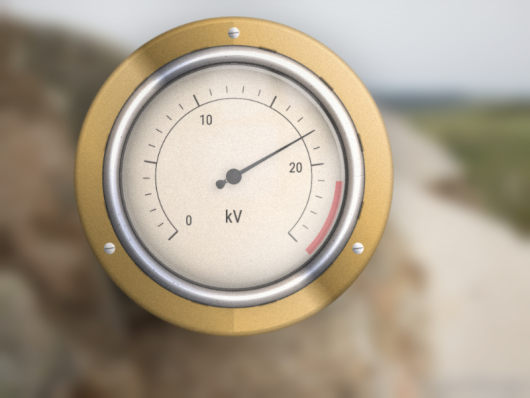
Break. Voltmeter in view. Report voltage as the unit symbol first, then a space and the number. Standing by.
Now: kV 18
